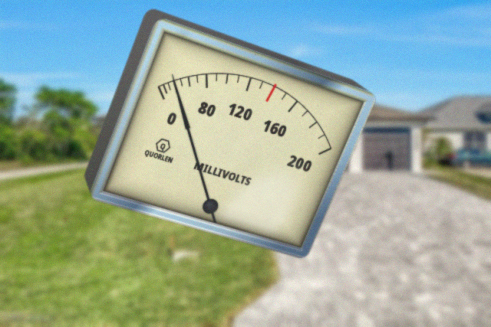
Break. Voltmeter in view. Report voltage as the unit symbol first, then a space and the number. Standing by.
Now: mV 40
